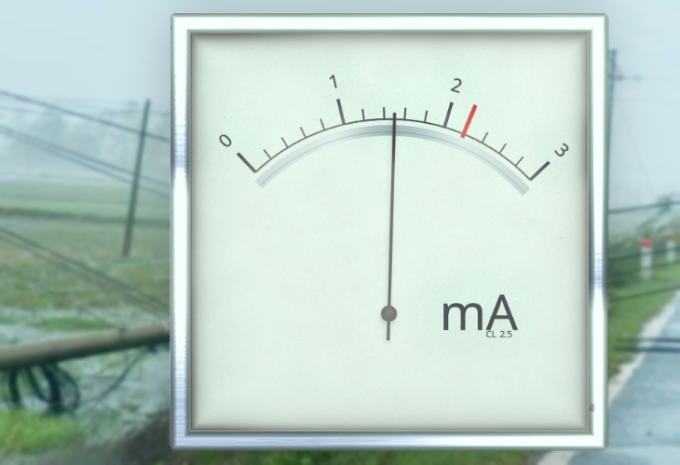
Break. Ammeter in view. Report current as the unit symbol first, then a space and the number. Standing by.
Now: mA 1.5
